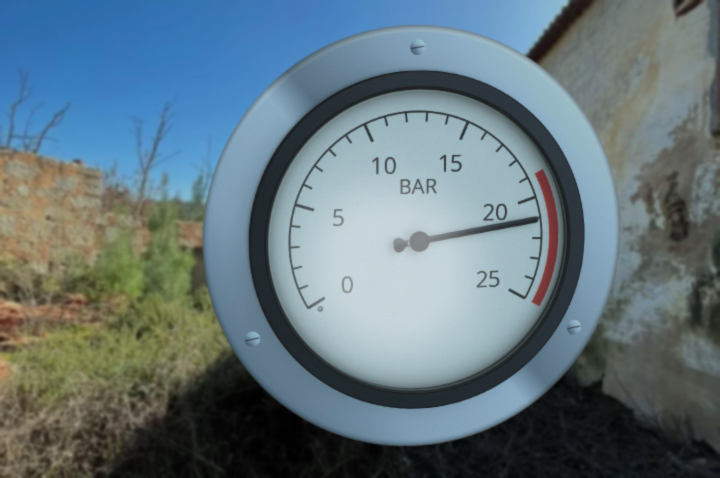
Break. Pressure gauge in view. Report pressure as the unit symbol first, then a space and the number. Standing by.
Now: bar 21
